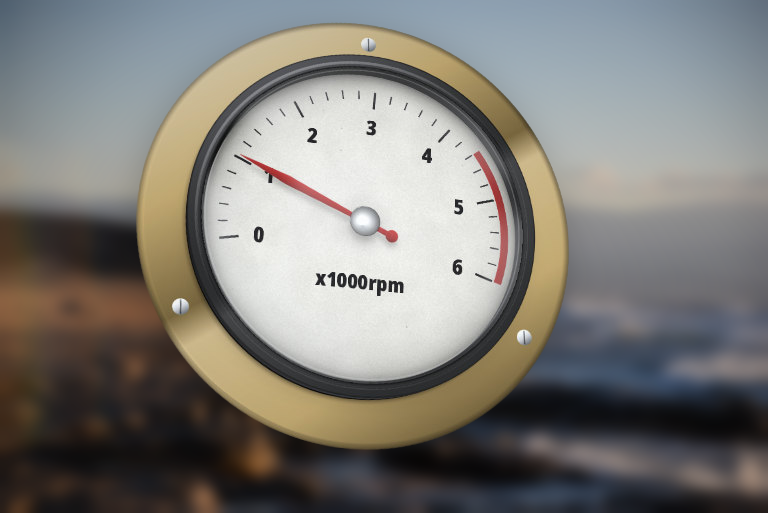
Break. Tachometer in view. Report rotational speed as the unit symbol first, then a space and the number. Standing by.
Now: rpm 1000
